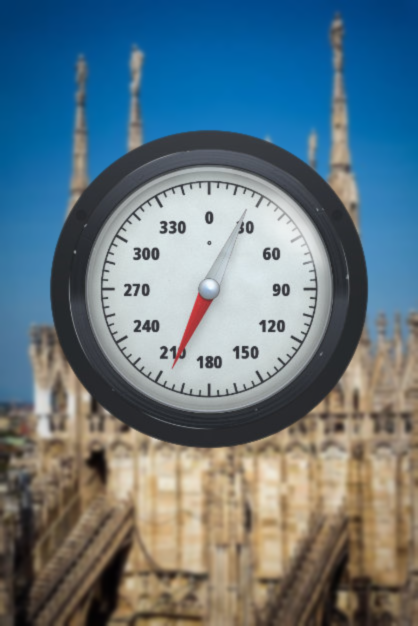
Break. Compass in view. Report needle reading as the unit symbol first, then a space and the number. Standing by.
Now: ° 205
